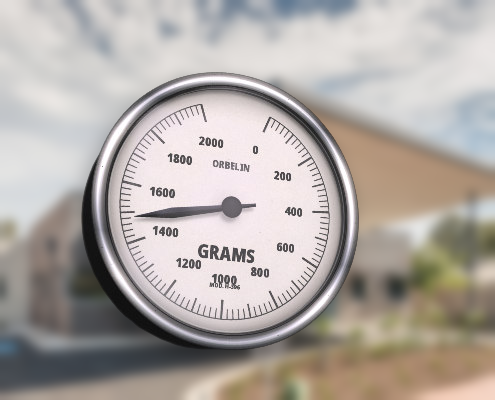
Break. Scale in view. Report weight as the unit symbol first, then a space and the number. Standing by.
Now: g 1480
